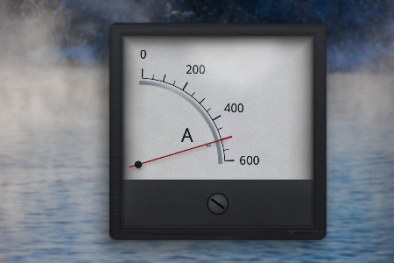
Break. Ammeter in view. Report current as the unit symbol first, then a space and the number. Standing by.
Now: A 500
